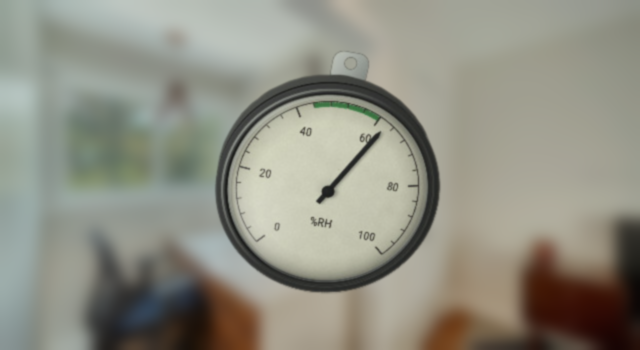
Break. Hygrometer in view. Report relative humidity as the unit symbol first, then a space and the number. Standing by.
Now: % 62
